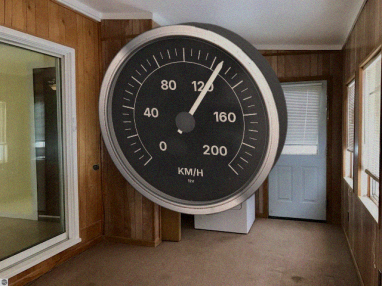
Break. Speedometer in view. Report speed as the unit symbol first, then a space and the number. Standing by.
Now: km/h 125
